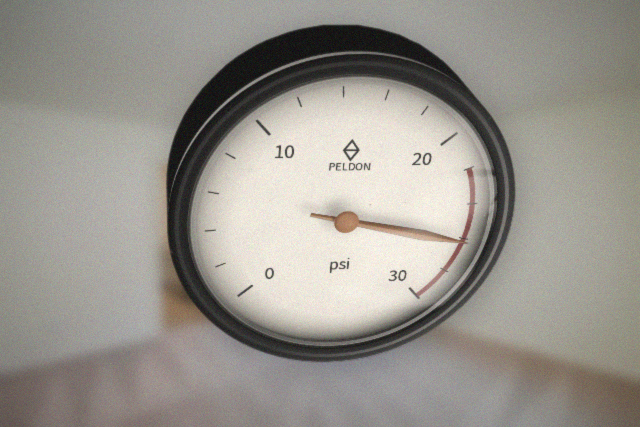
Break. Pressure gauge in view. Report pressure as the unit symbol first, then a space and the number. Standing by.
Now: psi 26
